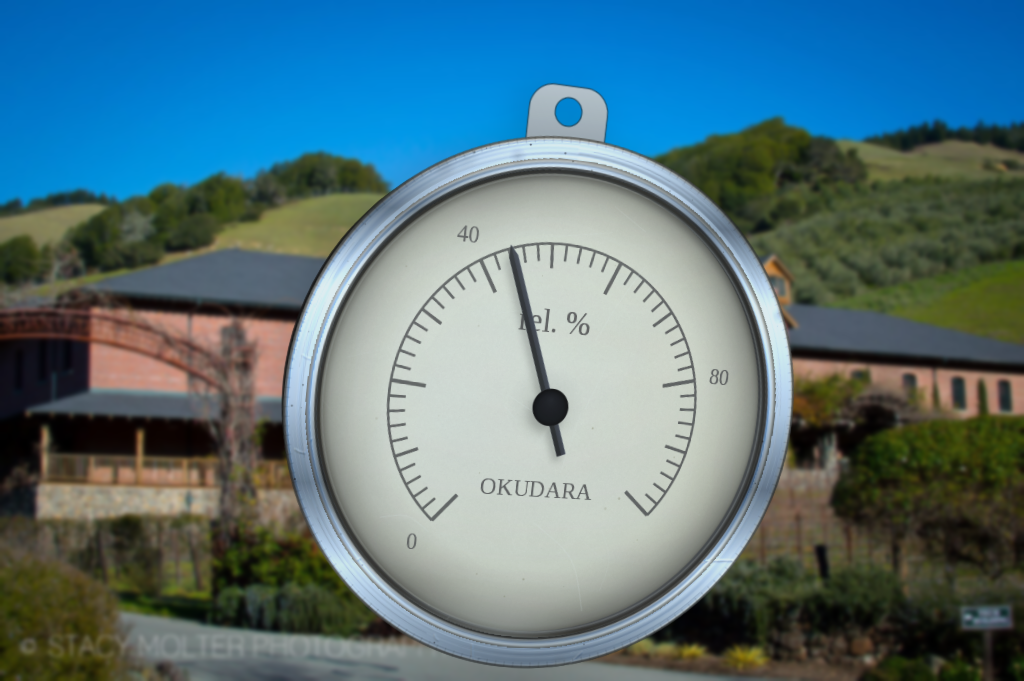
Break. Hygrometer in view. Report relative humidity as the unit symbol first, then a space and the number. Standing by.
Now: % 44
